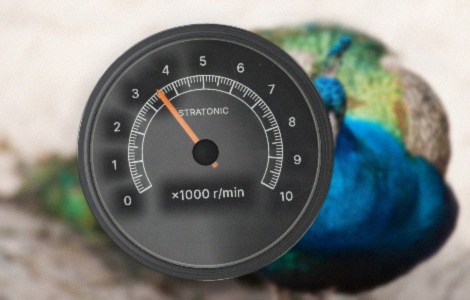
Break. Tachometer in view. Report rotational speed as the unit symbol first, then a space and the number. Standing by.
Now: rpm 3500
